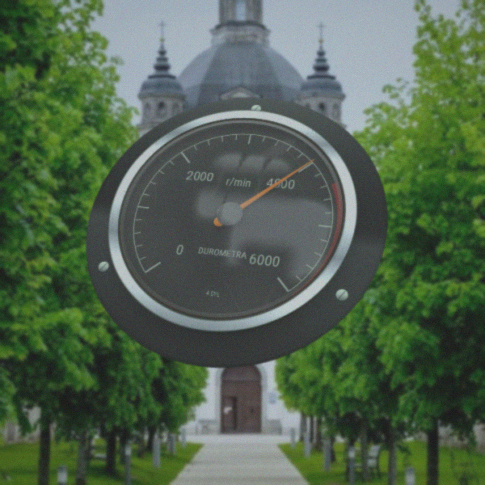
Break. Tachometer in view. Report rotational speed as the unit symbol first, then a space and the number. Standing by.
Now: rpm 4000
